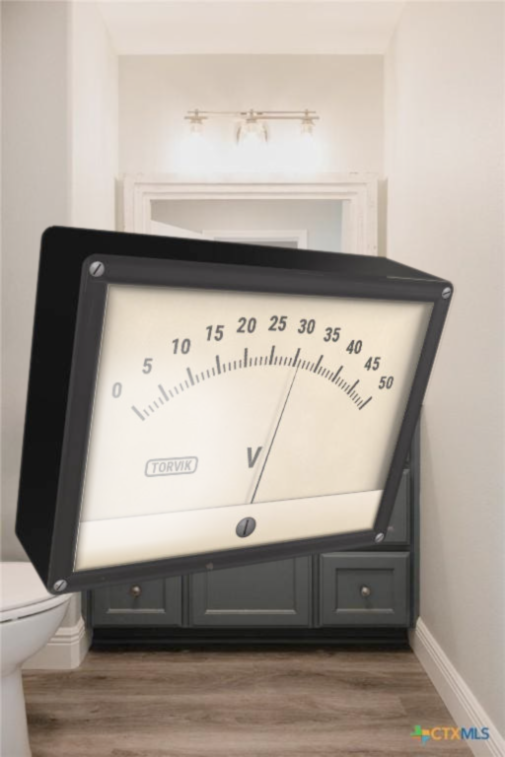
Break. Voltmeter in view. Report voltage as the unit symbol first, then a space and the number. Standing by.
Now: V 30
